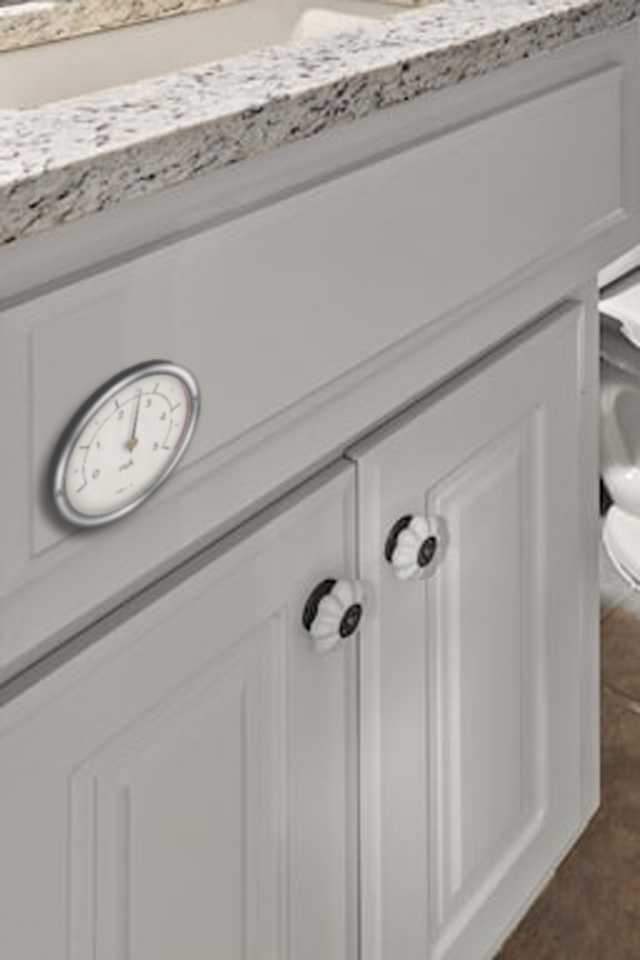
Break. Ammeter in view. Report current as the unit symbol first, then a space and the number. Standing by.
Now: mA 2.5
